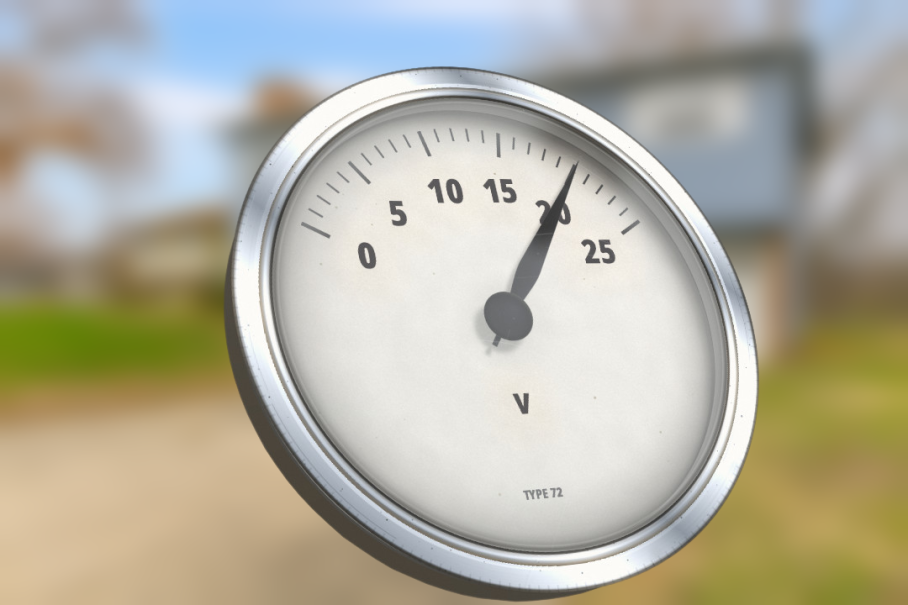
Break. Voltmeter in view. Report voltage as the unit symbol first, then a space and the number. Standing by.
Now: V 20
